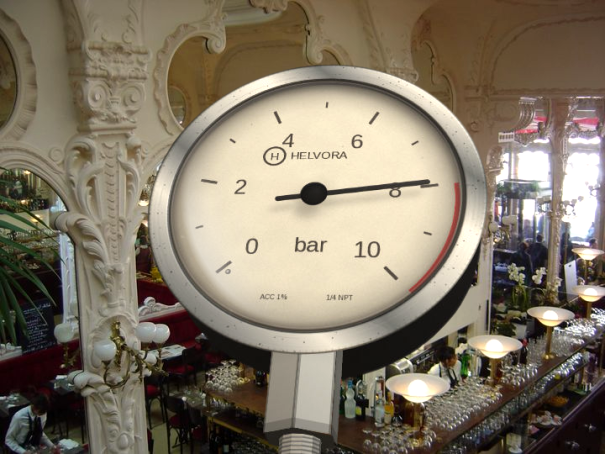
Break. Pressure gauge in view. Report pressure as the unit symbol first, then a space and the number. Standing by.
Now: bar 8
